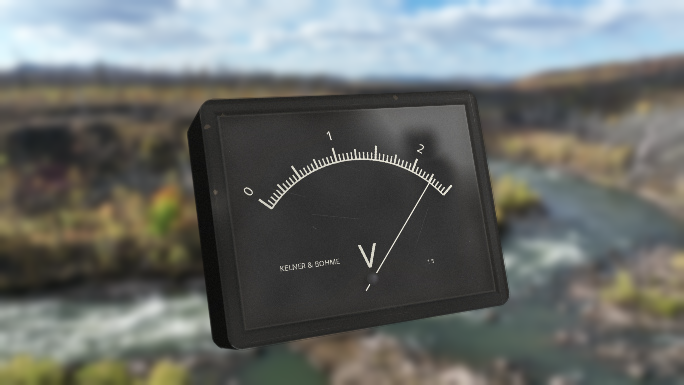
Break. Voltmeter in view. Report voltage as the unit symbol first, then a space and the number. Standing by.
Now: V 2.25
